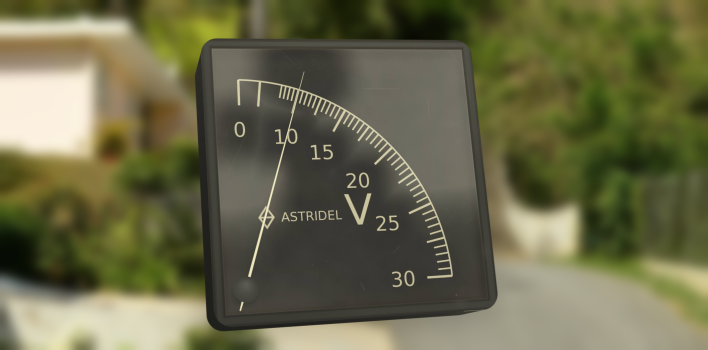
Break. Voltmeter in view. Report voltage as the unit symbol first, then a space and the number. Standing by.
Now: V 10
